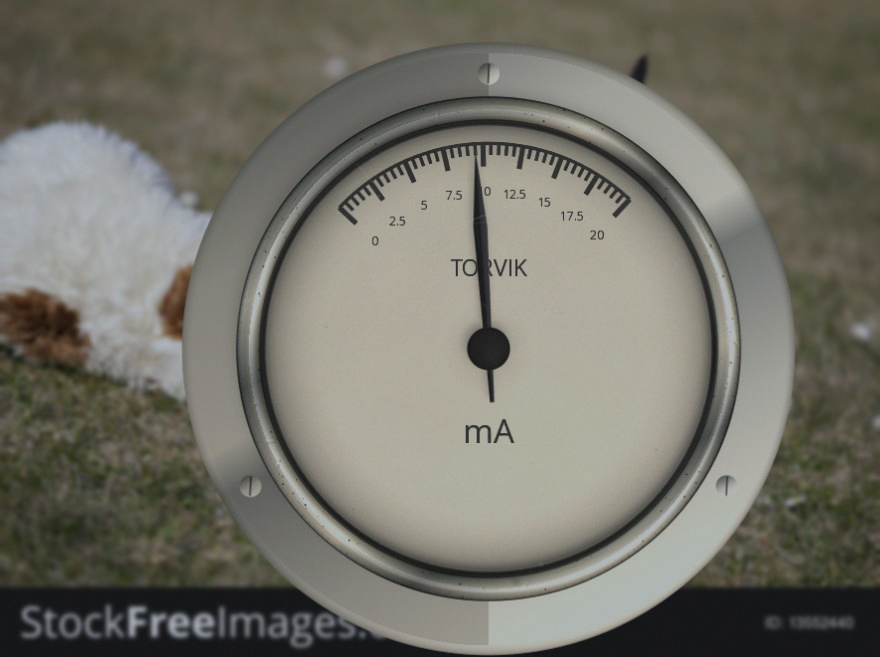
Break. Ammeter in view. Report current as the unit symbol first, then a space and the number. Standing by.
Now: mA 9.5
